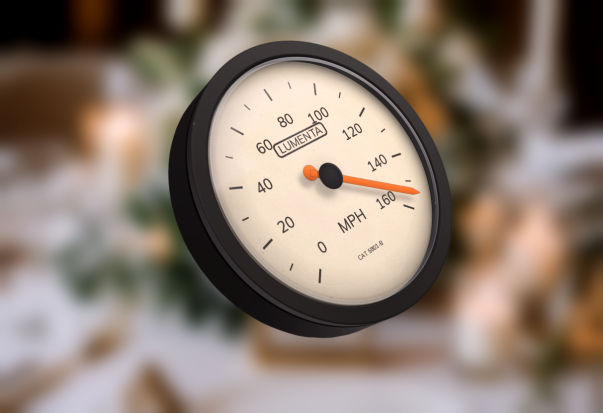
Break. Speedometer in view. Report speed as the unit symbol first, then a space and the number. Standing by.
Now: mph 155
